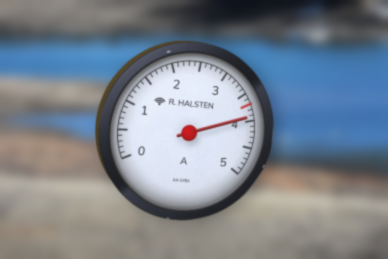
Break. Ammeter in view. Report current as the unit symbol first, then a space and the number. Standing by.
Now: A 3.9
